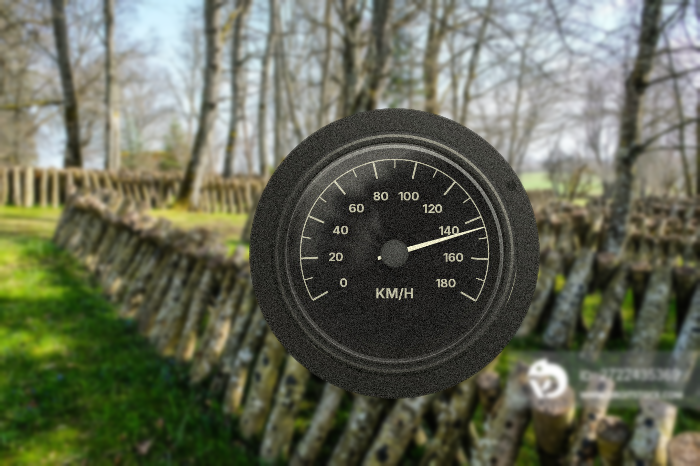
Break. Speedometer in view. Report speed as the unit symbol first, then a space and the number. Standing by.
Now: km/h 145
